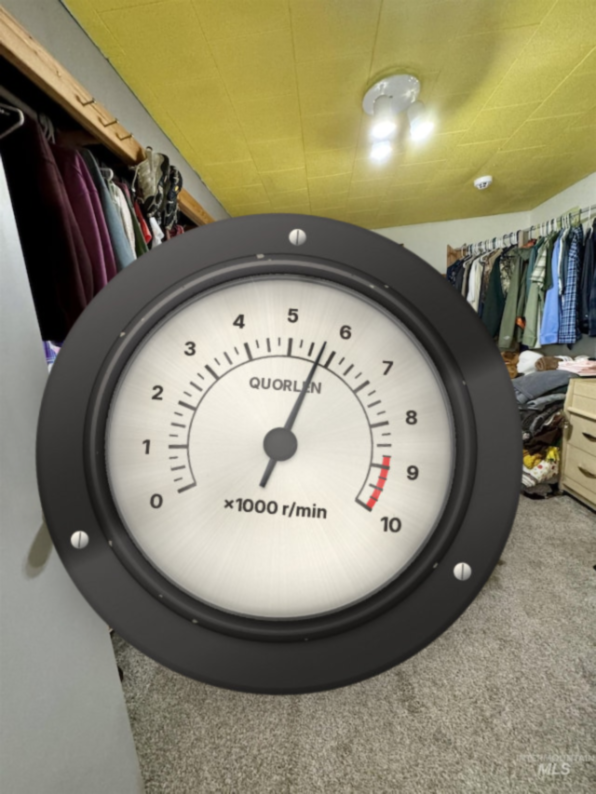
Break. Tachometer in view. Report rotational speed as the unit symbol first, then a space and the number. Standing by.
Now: rpm 5750
